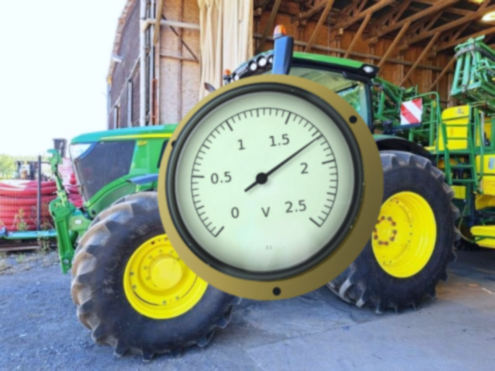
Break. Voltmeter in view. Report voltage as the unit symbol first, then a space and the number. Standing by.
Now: V 1.8
